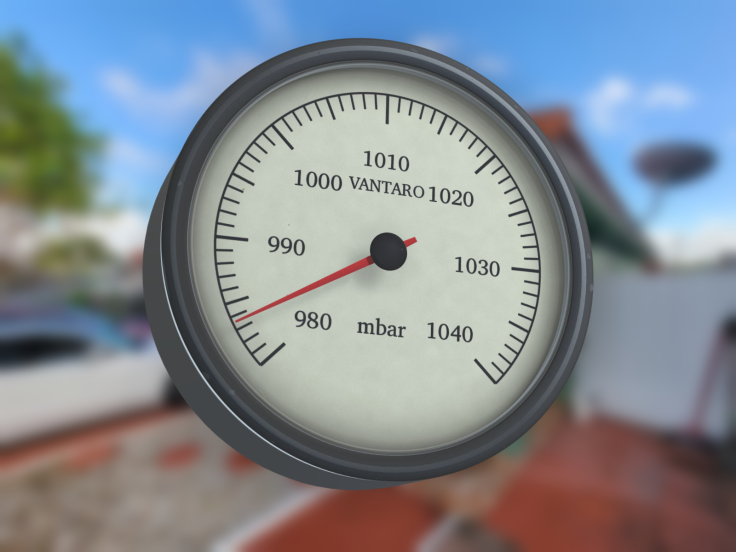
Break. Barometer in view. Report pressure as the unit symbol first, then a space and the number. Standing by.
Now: mbar 983.5
